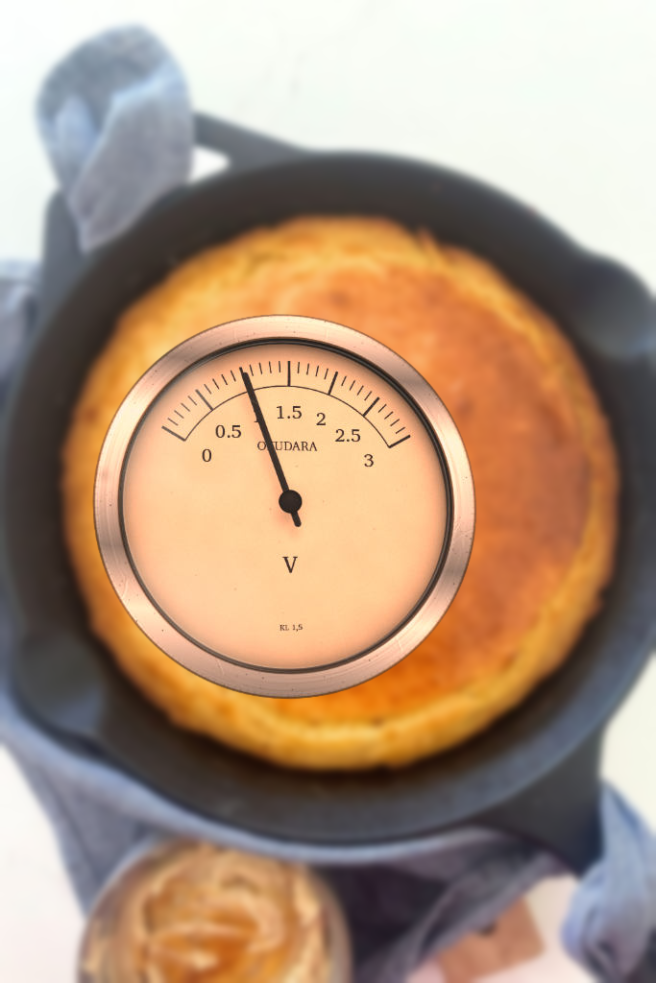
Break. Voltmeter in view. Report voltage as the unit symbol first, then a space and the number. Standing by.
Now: V 1
